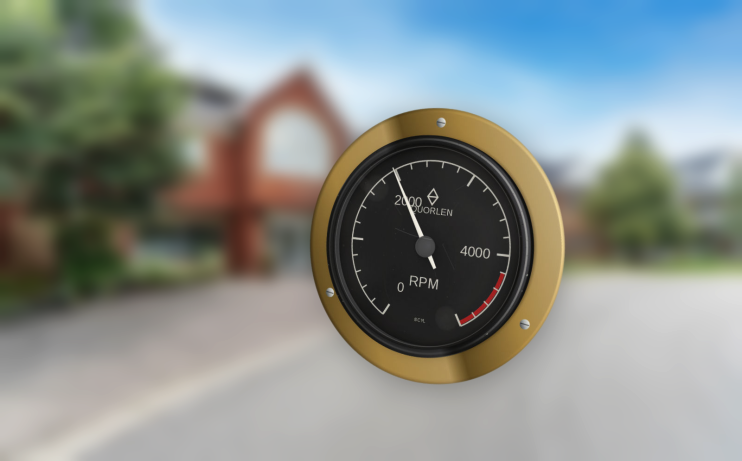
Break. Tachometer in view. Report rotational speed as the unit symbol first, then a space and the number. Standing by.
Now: rpm 2000
